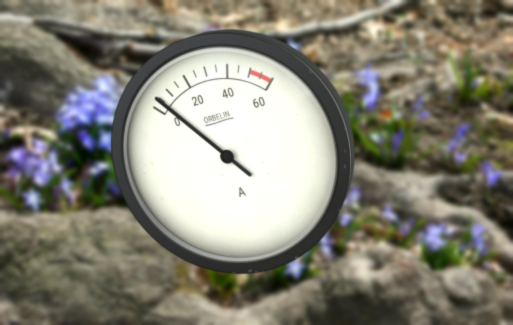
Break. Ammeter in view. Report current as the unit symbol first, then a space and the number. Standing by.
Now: A 5
